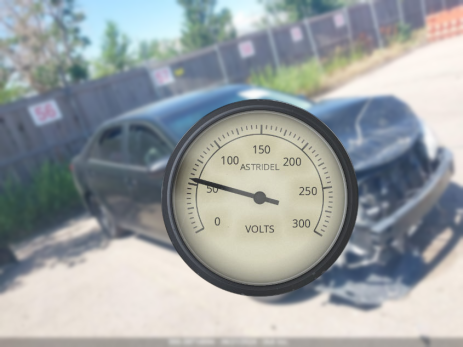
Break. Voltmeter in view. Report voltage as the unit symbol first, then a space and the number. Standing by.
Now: V 55
